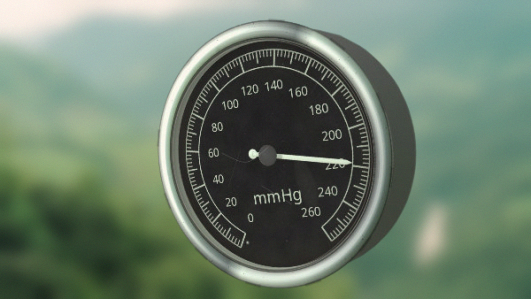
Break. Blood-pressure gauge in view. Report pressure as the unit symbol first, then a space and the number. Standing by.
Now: mmHg 218
